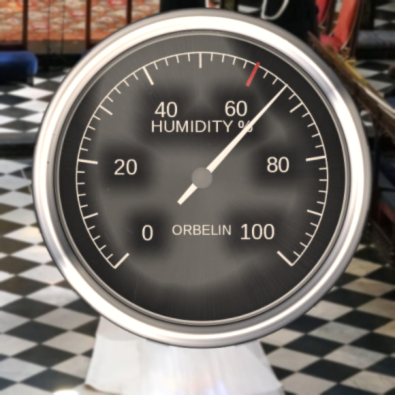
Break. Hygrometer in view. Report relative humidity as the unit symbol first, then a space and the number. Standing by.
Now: % 66
